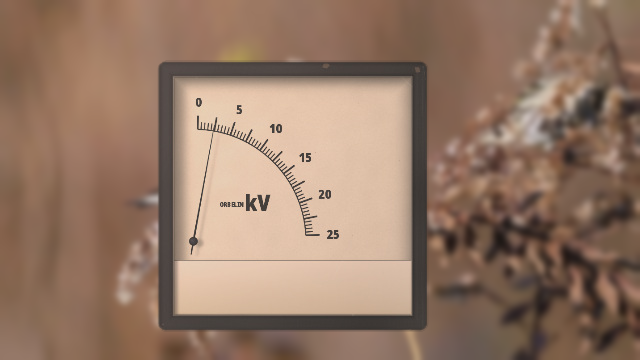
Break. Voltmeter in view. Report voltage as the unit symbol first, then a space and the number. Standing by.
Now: kV 2.5
